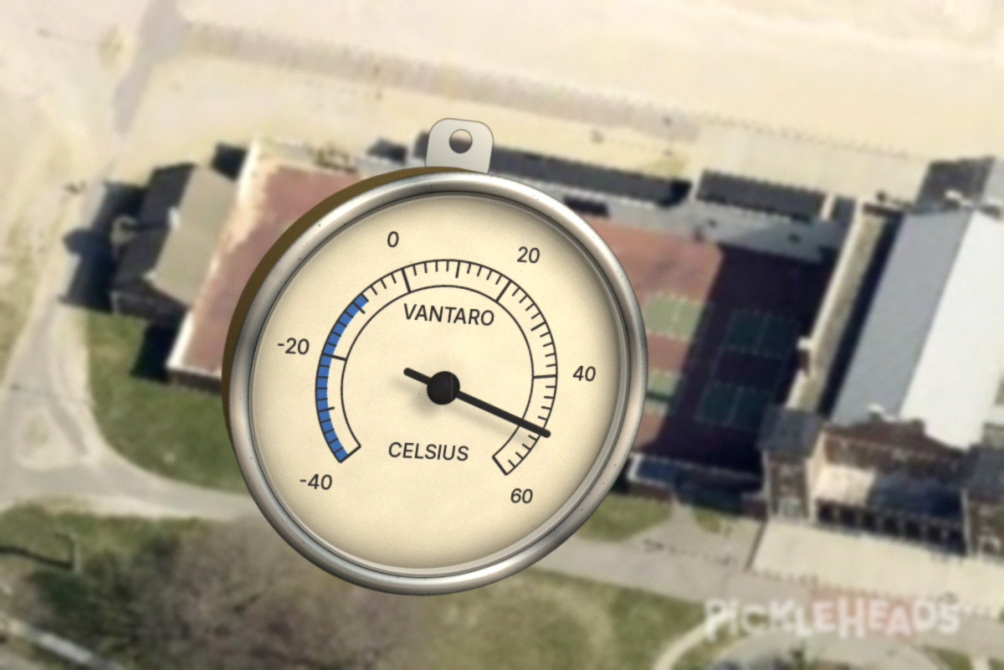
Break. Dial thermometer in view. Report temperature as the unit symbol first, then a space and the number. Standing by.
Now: °C 50
